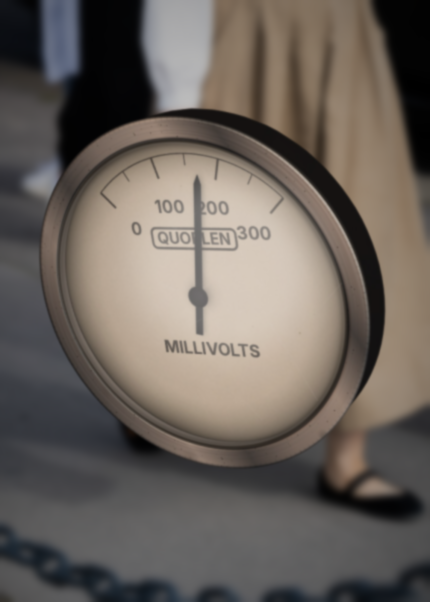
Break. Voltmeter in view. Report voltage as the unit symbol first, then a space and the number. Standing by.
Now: mV 175
